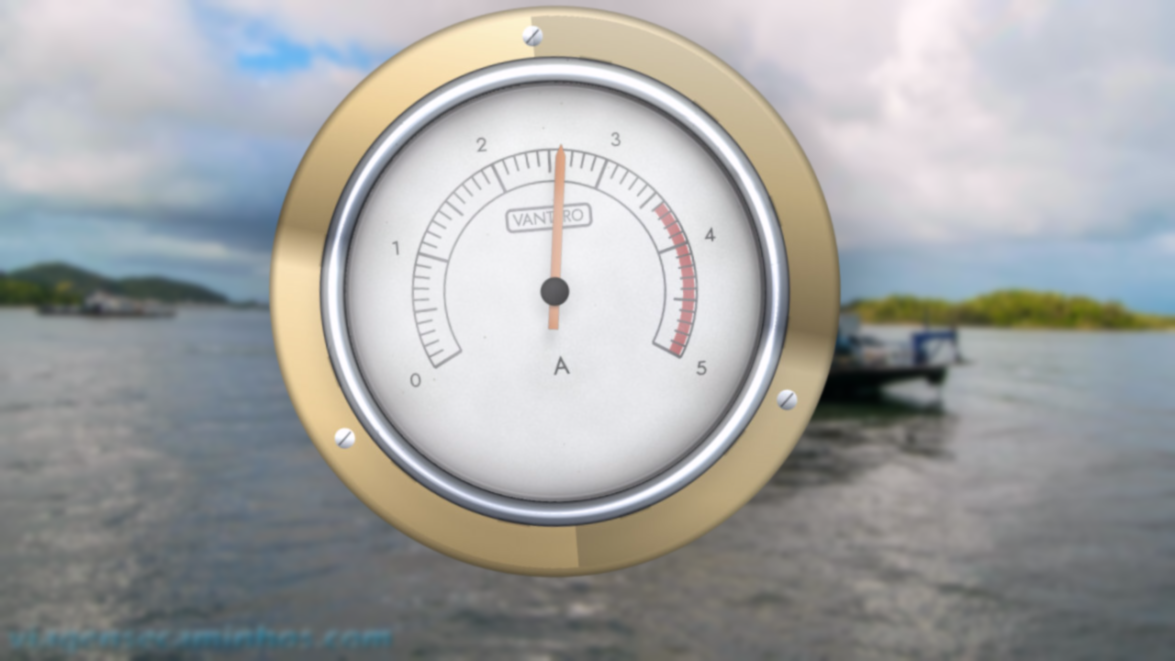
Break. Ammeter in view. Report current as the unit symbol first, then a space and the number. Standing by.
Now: A 2.6
